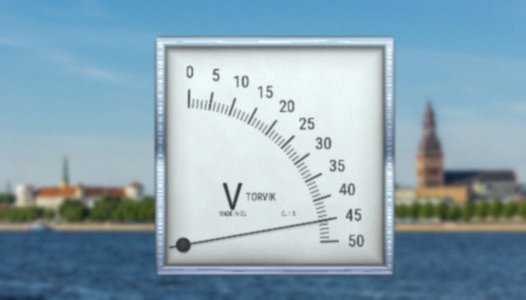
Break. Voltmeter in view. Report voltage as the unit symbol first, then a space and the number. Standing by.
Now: V 45
